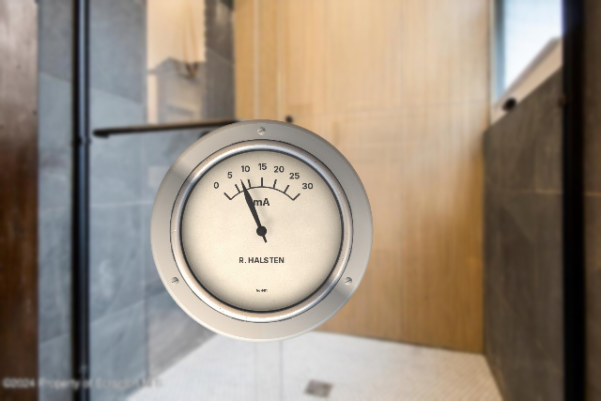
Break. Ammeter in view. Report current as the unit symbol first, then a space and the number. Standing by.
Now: mA 7.5
